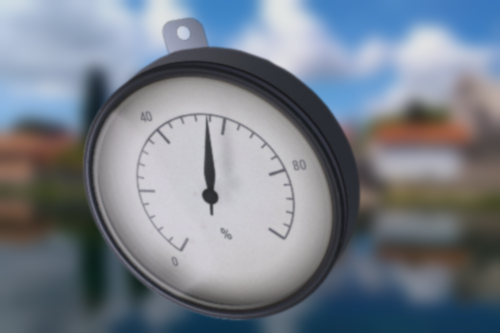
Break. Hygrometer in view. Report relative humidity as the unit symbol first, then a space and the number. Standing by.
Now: % 56
